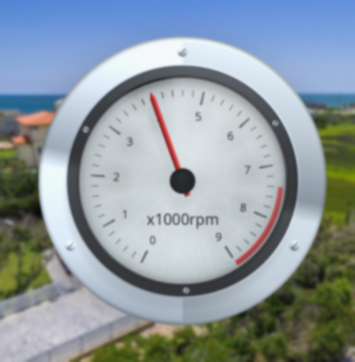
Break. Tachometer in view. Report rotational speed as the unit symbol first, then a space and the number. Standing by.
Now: rpm 4000
